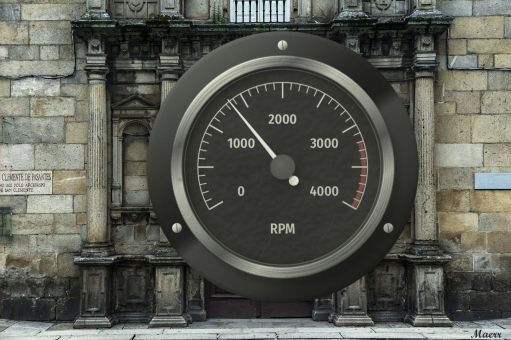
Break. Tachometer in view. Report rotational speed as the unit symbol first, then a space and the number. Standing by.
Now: rpm 1350
